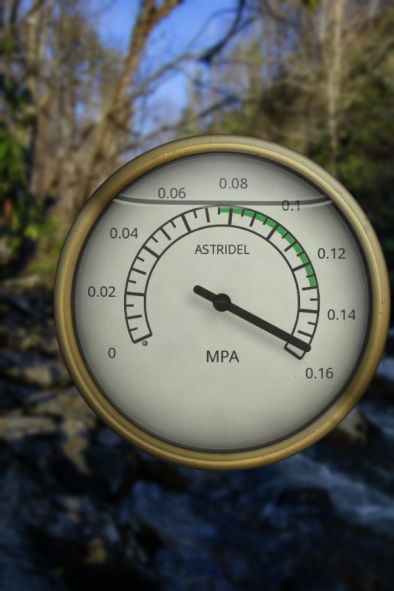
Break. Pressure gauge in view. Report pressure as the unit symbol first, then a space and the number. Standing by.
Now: MPa 0.155
